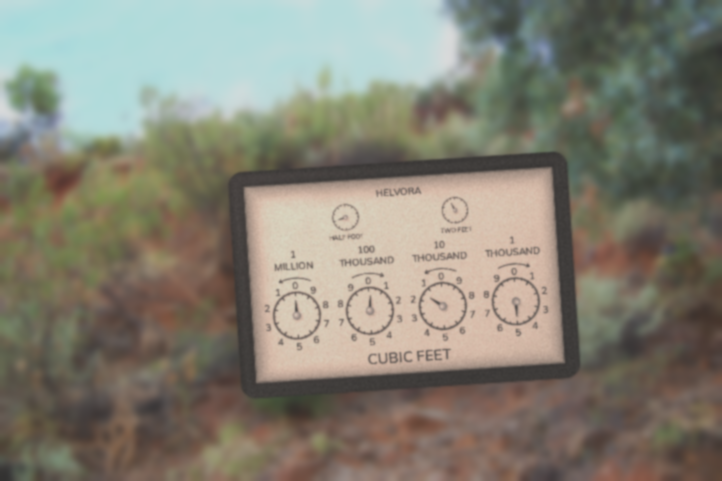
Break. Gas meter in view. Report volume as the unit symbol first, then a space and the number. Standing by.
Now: ft³ 1500
